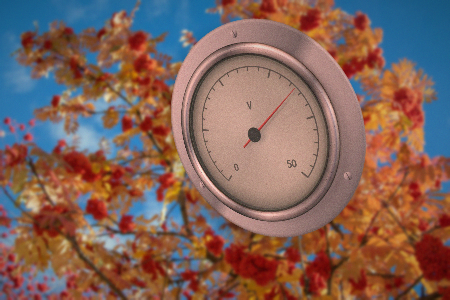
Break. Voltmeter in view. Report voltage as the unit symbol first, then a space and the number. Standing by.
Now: V 35
